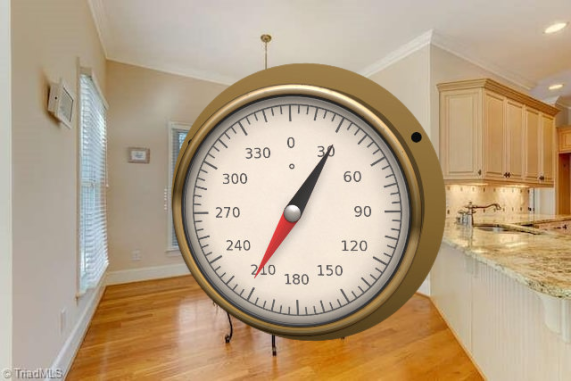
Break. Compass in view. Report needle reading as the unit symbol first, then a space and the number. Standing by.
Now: ° 212.5
